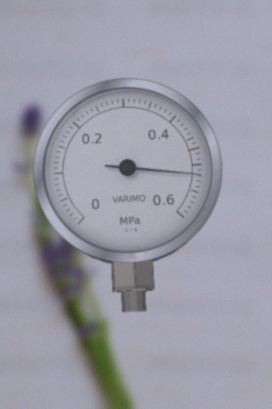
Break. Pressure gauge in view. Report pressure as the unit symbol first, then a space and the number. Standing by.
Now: MPa 0.52
